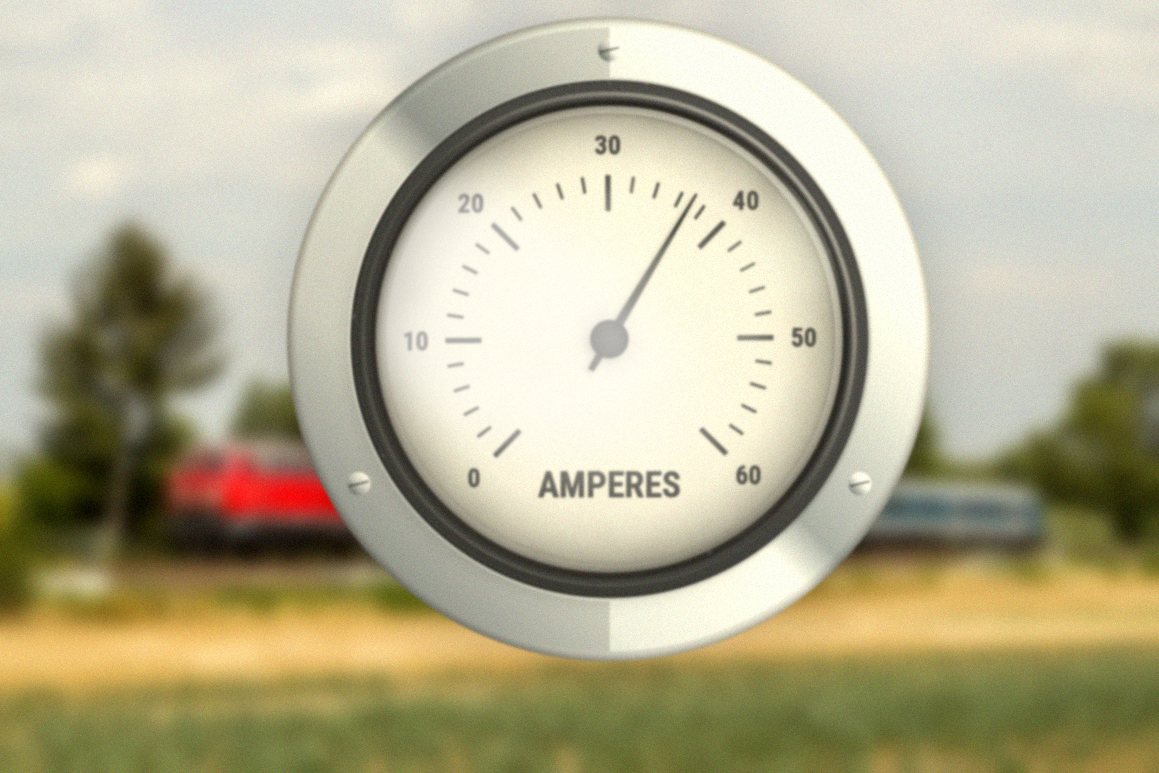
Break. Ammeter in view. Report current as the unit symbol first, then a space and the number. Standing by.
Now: A 37
